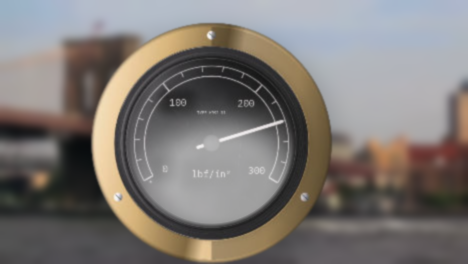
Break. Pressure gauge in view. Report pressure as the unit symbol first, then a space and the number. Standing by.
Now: psi 240
